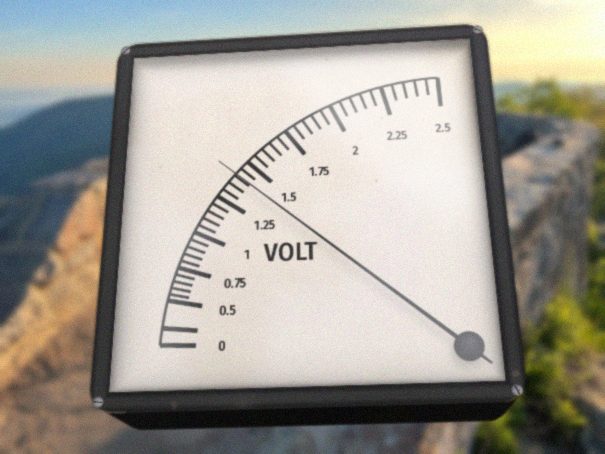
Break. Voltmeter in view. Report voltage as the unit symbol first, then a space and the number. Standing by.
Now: V 1.4
